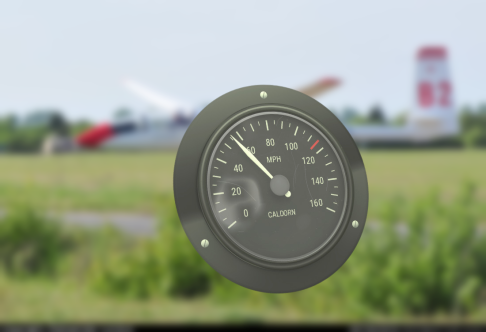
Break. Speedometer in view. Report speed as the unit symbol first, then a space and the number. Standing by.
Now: mph 55
